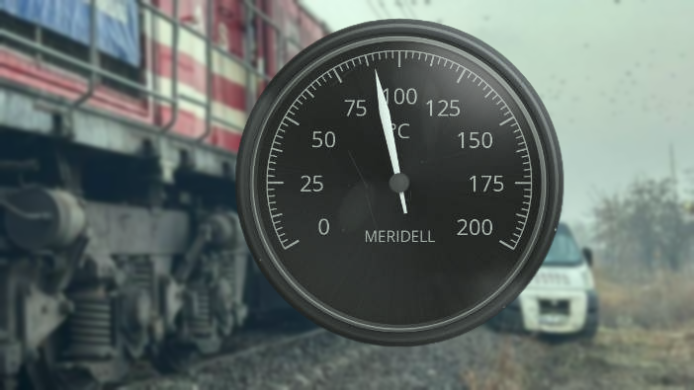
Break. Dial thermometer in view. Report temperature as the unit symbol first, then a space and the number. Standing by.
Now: °C 90
